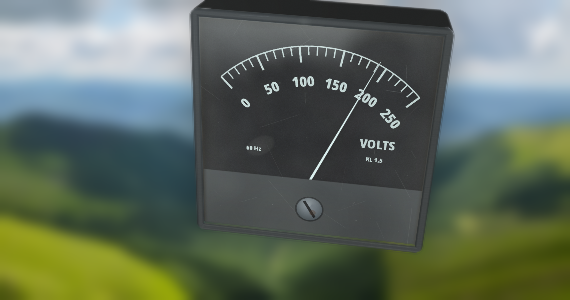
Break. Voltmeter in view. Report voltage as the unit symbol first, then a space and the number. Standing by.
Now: V 190
